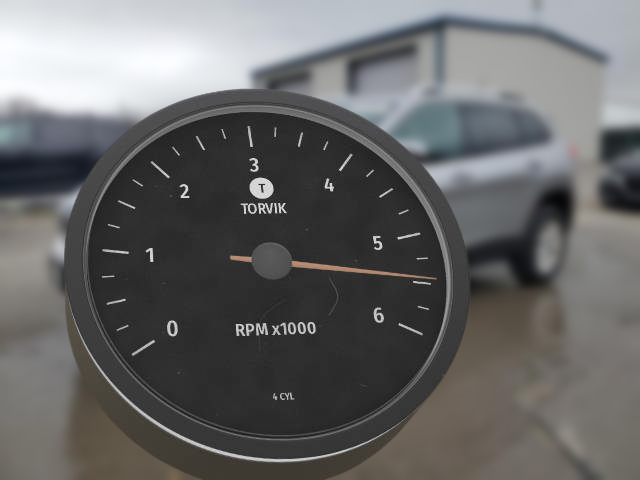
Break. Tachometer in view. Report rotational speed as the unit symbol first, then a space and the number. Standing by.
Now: rpm 5500
